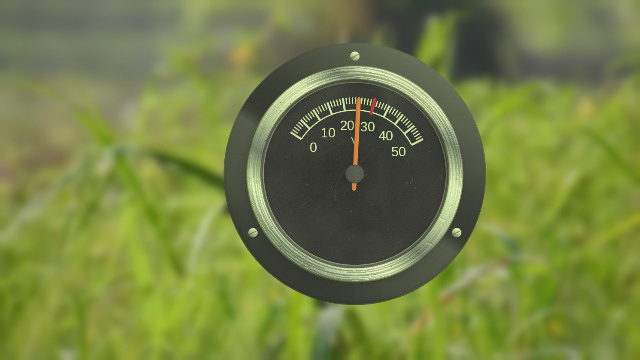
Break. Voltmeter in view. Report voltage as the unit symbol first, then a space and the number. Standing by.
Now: V 25
